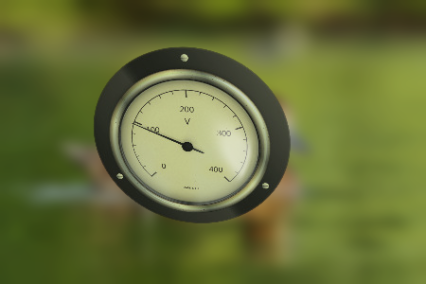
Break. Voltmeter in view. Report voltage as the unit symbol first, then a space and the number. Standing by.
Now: V 100
